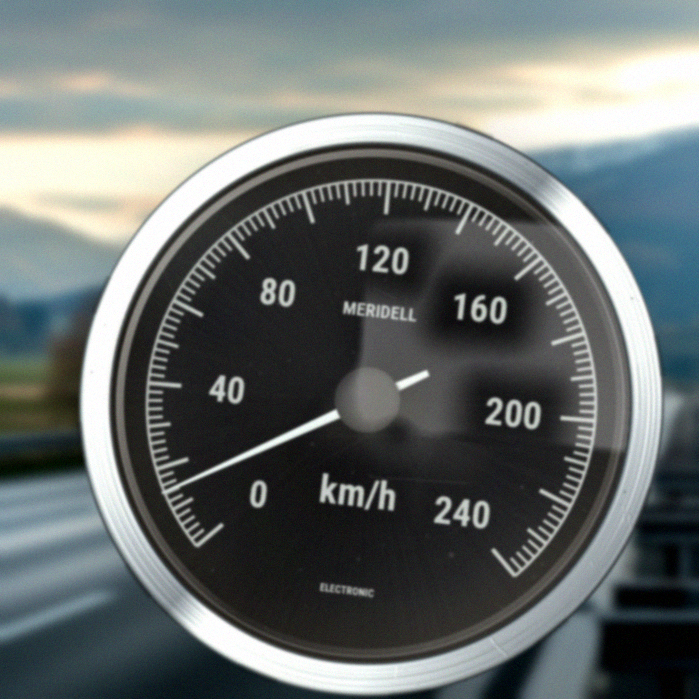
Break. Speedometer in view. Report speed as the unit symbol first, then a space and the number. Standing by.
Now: km/h 14
